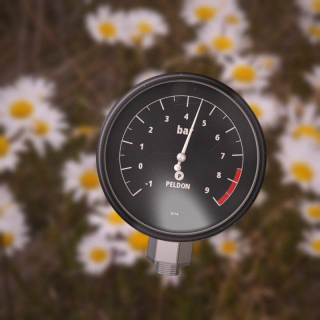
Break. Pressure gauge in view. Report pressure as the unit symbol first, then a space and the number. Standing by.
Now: bar 4.5
